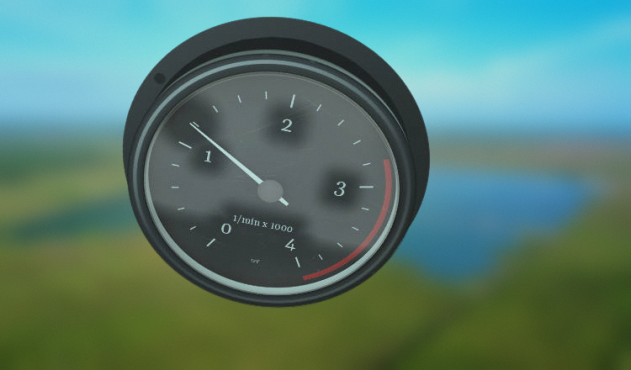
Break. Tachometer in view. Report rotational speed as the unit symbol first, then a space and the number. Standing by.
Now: rpm 1200
